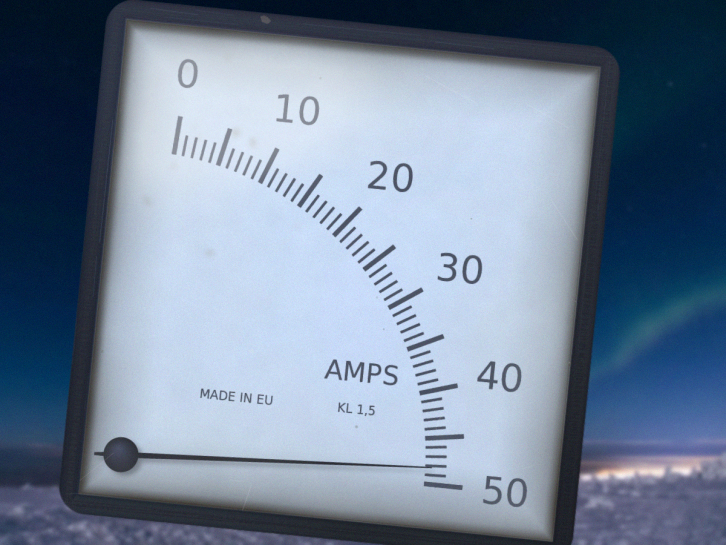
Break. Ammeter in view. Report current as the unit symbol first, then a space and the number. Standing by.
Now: A 48
